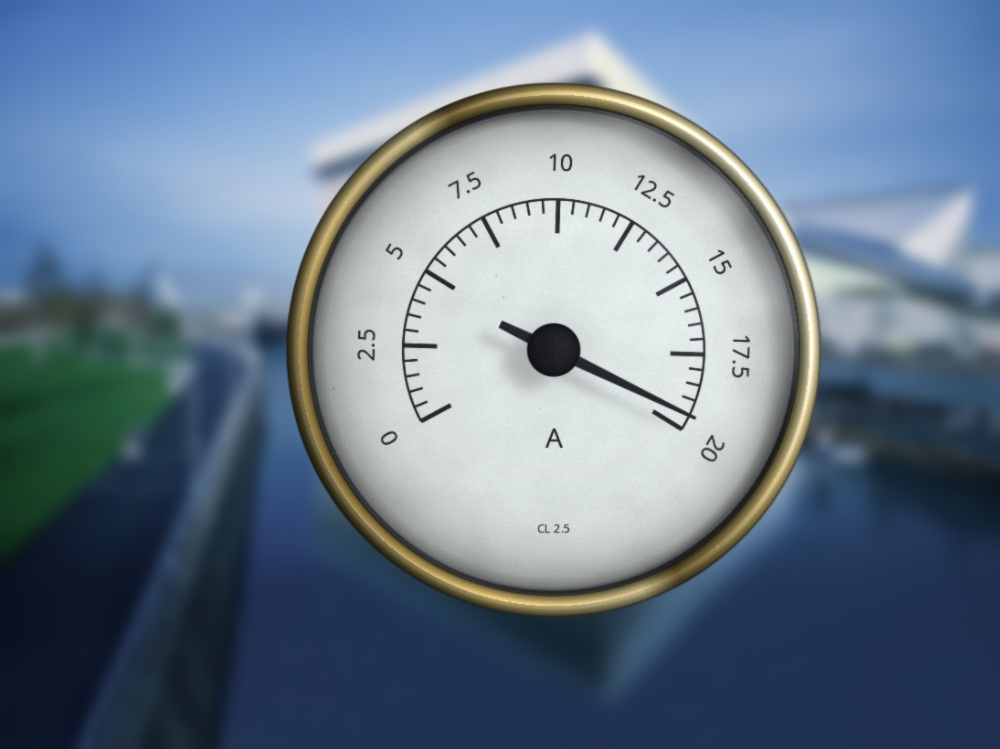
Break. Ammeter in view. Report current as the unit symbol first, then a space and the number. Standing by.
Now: A 19.5
